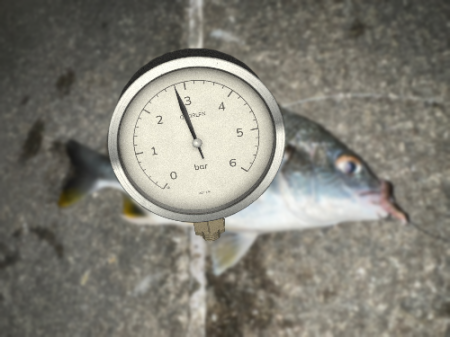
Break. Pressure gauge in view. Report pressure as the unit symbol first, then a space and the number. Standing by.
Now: bar 2.8
